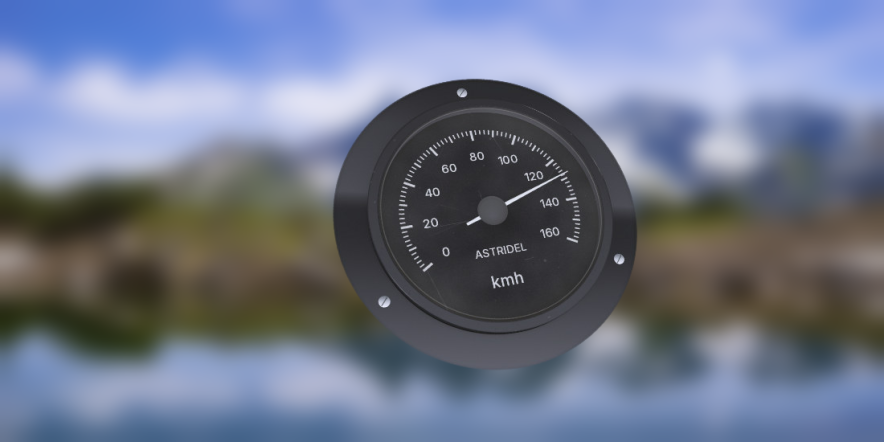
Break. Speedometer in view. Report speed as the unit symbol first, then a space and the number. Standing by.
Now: km/h 128
